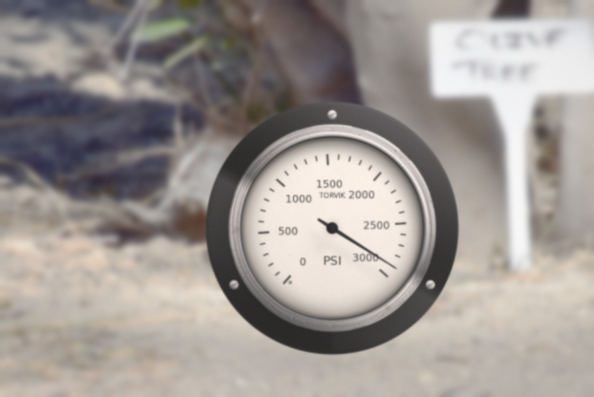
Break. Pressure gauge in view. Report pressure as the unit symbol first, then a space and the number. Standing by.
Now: psi 2900
